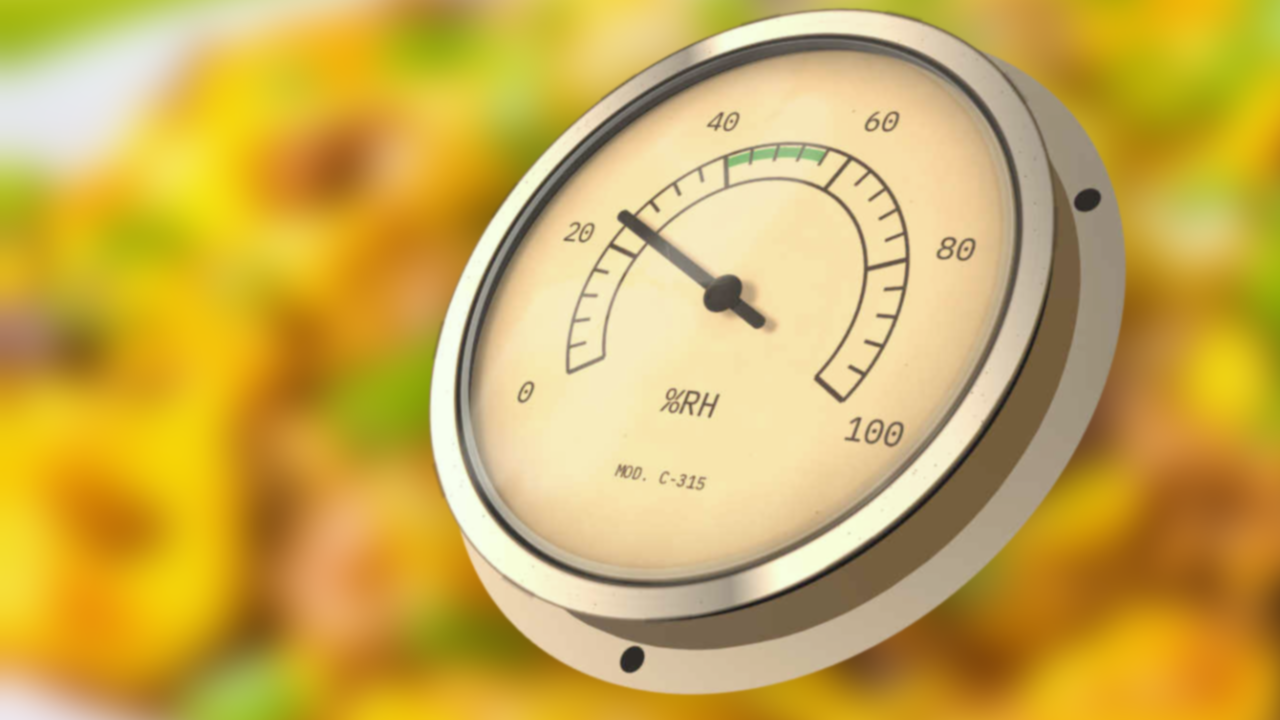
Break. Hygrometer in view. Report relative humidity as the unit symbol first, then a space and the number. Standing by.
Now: % 24
